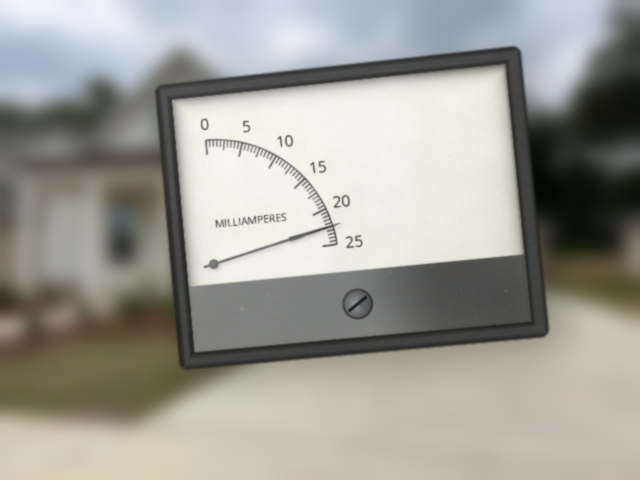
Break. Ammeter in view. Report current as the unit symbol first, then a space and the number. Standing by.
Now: mA 22.5
